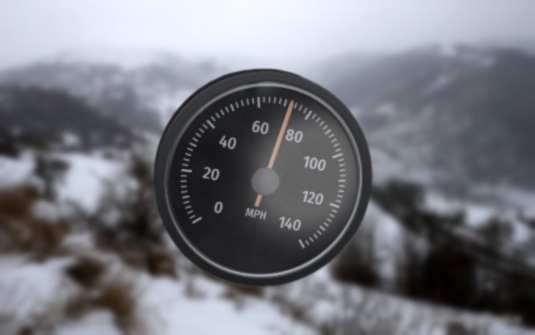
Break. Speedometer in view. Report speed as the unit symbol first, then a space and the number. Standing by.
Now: mph 72
